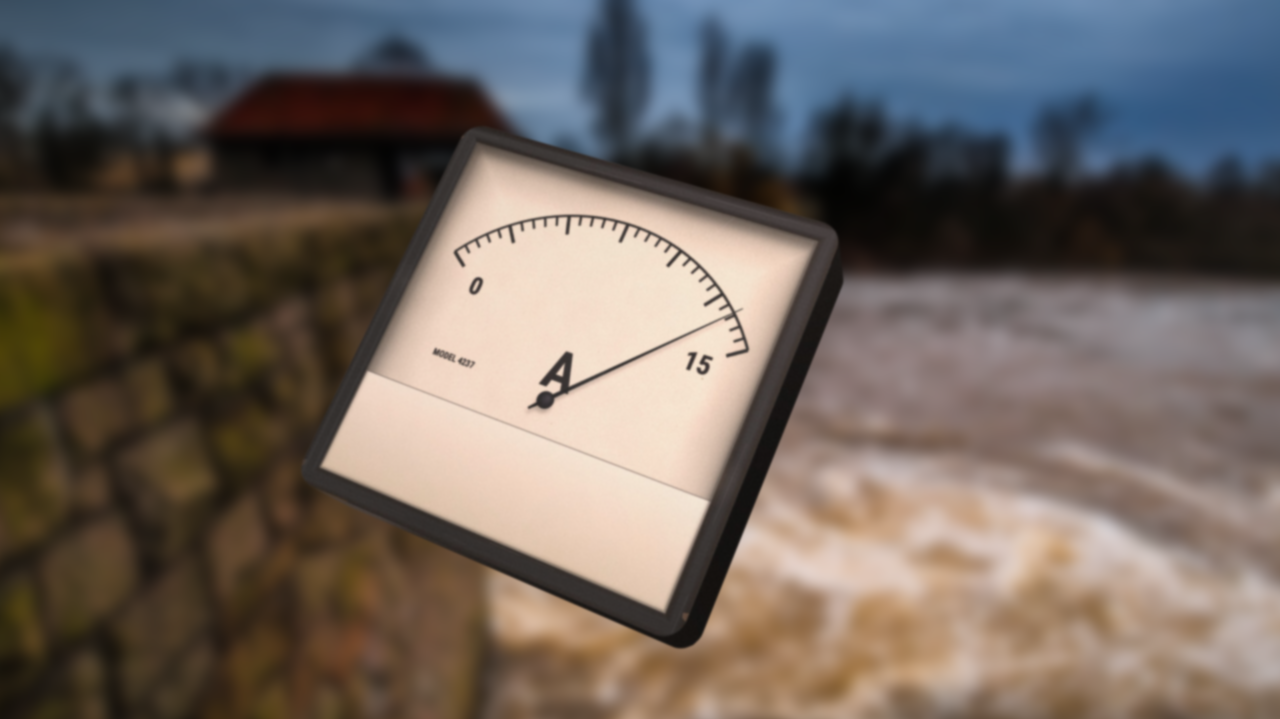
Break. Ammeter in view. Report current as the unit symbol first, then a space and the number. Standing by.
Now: A 13.5
